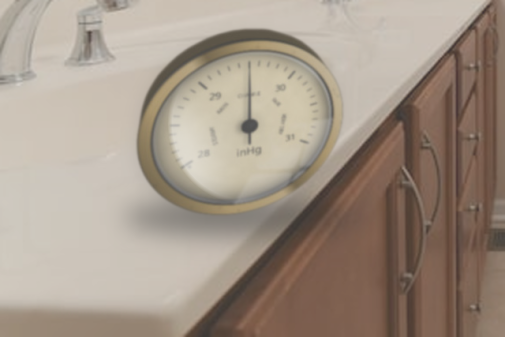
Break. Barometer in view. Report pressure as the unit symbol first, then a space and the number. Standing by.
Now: inHg 29.5
